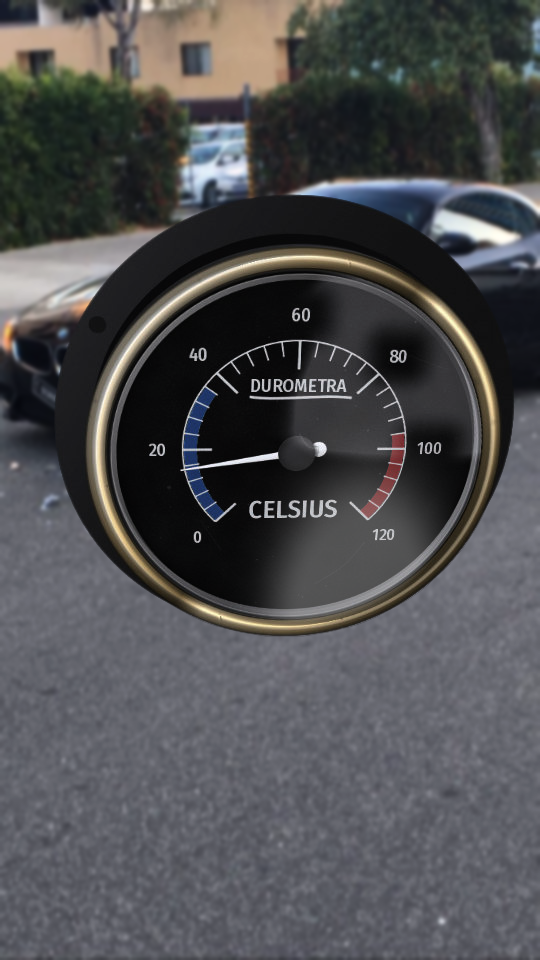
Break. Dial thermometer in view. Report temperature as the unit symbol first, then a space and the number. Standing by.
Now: °C 16
